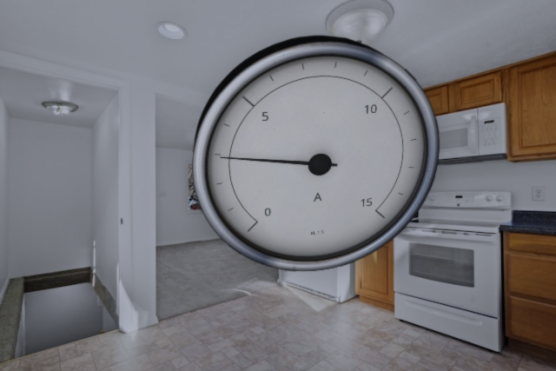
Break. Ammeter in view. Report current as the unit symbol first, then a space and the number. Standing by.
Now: A 3
